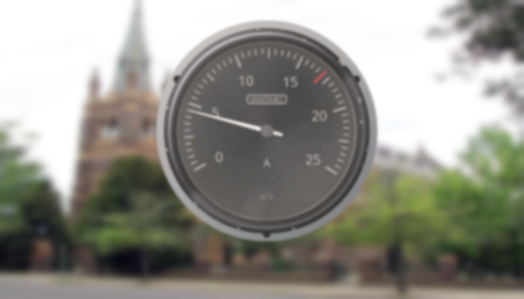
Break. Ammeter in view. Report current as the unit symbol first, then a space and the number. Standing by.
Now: A 4.5
